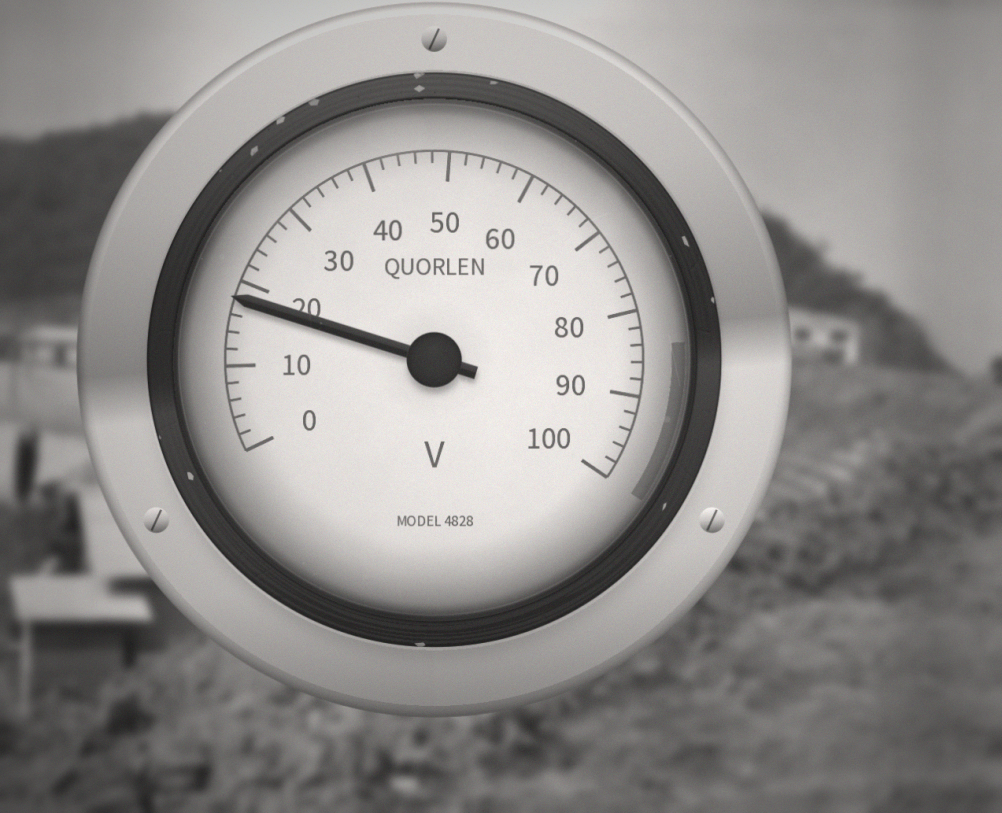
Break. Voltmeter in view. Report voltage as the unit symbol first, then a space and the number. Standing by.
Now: V 18
